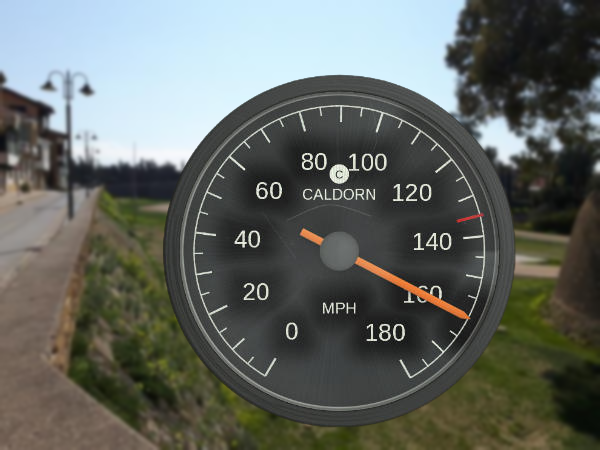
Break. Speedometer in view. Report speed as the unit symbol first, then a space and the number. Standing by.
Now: mph 160
